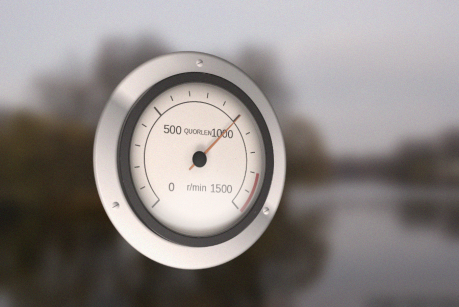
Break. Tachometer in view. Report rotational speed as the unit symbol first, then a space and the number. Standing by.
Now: rpm 1000
